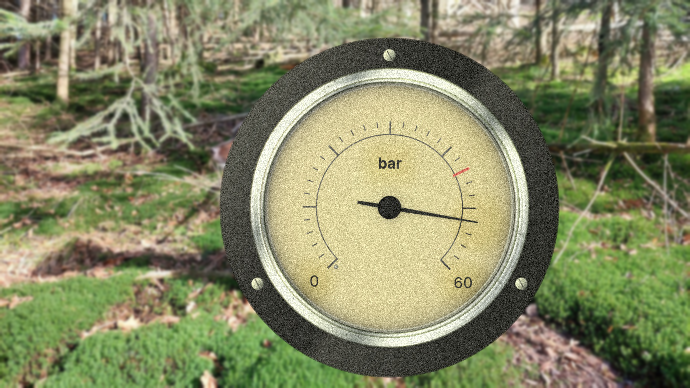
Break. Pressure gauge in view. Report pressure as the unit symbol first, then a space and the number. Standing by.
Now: bar 52
